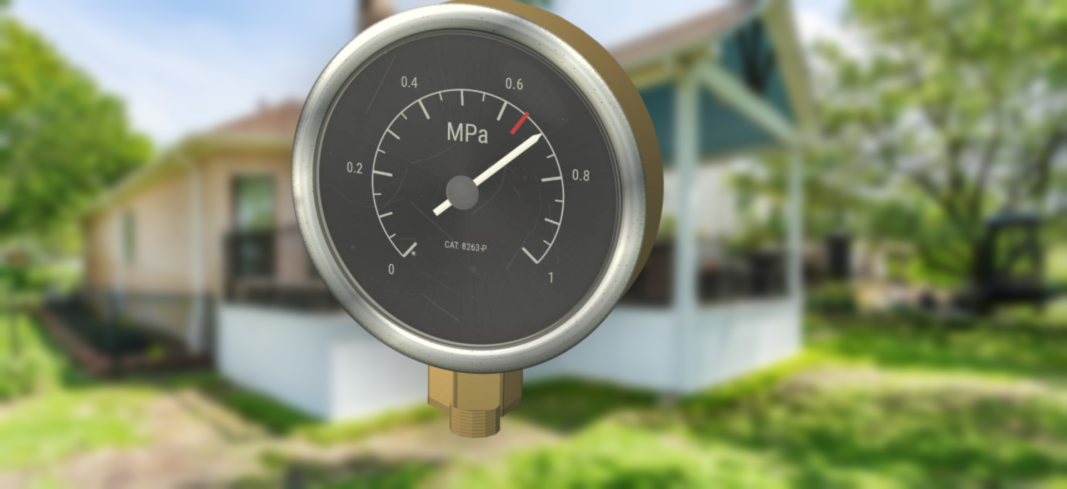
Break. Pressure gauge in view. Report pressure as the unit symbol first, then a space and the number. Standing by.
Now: MPa 0.7
